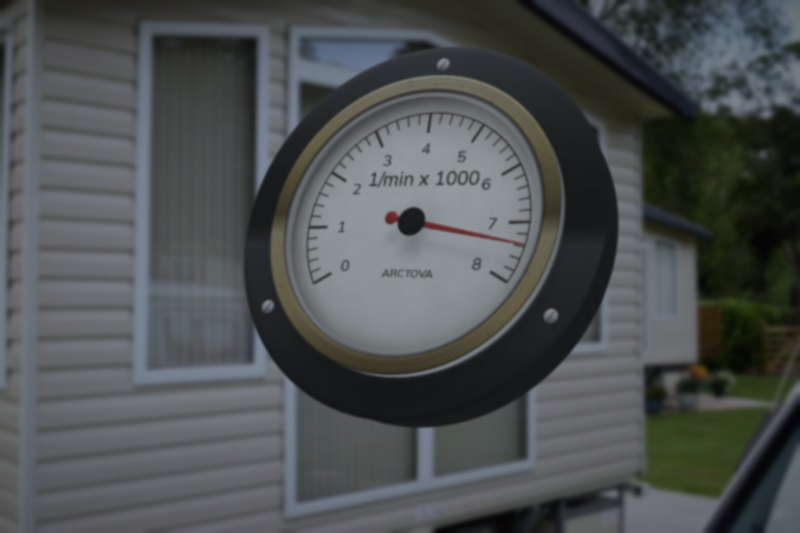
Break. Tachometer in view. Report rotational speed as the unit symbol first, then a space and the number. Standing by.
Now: rpm 7400
